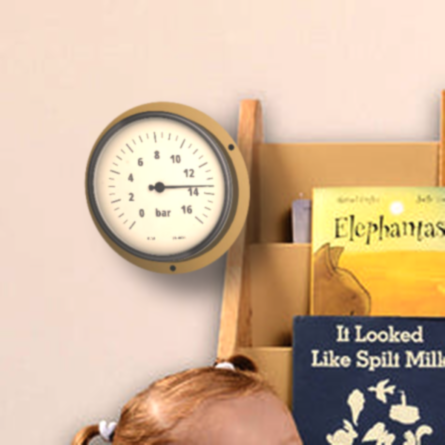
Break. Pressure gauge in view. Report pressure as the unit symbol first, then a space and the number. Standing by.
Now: bar 13.5
